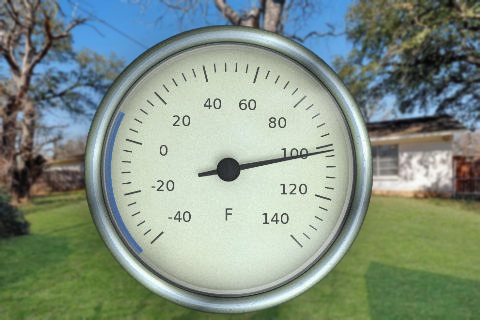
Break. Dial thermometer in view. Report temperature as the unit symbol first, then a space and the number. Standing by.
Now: °F 102
